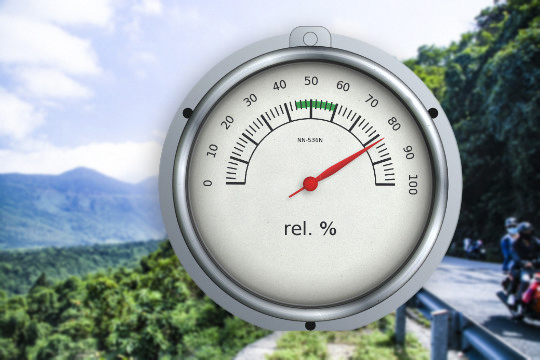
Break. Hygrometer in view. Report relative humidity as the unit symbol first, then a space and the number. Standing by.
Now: % 82
